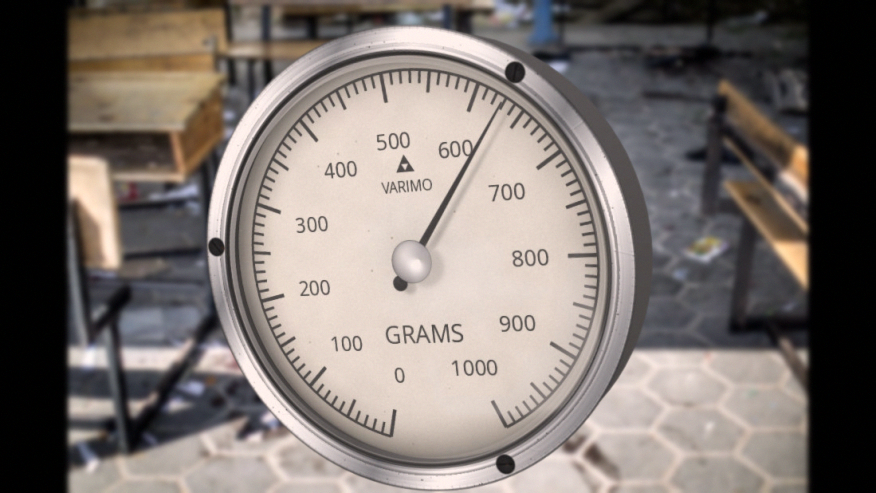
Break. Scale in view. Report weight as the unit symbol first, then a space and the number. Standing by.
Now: g 630
